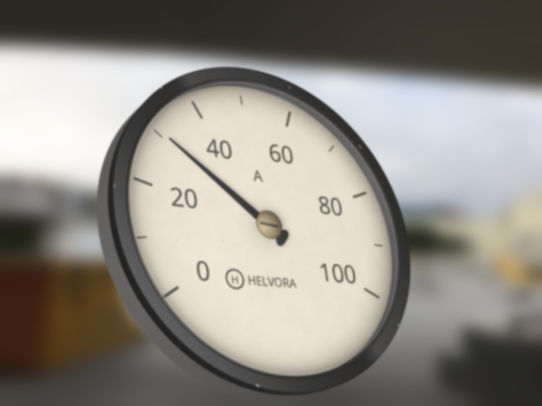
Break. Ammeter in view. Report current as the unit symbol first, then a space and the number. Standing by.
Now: A 30
